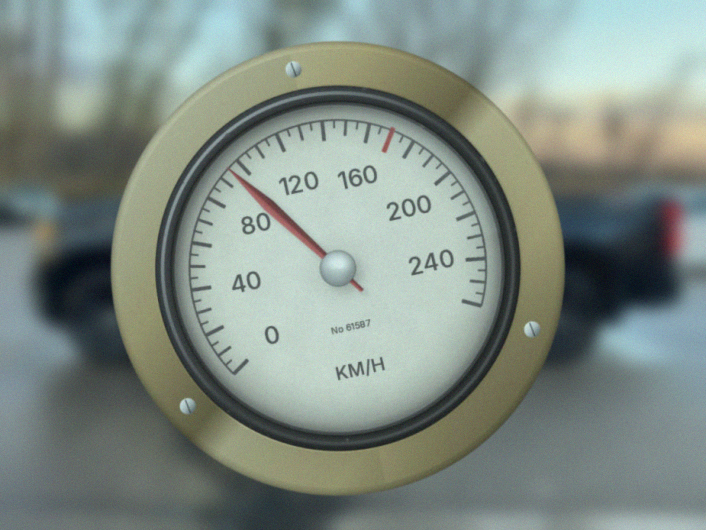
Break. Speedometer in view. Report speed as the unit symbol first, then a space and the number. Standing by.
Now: km/h 95
